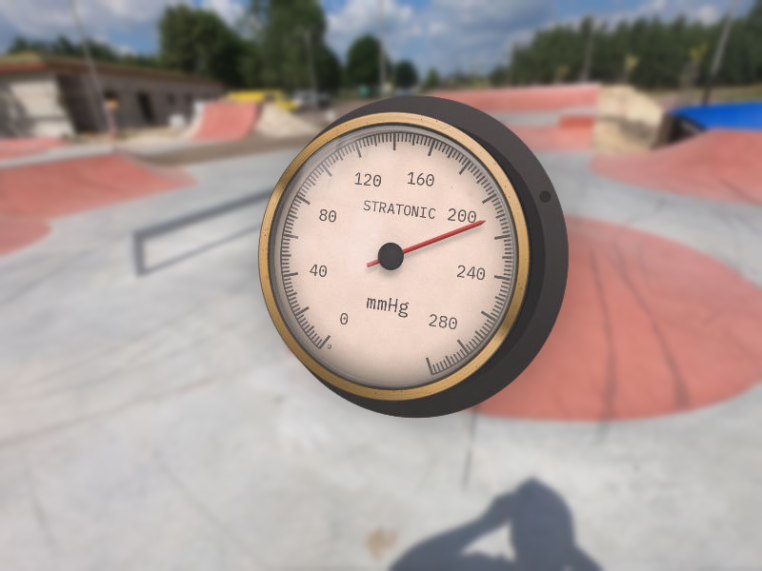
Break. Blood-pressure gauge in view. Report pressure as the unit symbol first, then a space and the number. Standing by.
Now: mmHg 210
